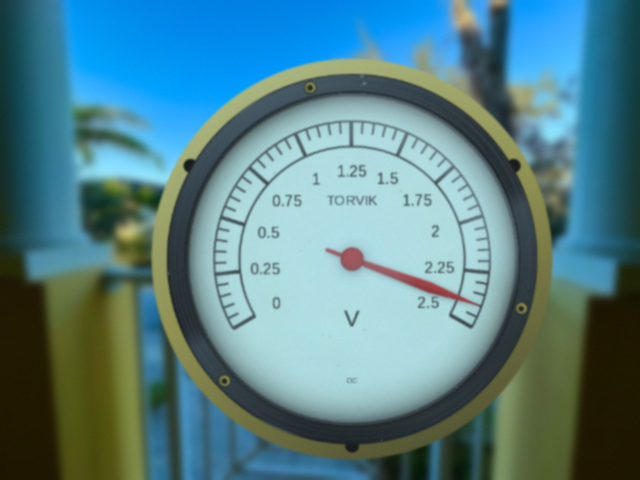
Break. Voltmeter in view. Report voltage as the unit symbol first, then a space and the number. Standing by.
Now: V 2.4
